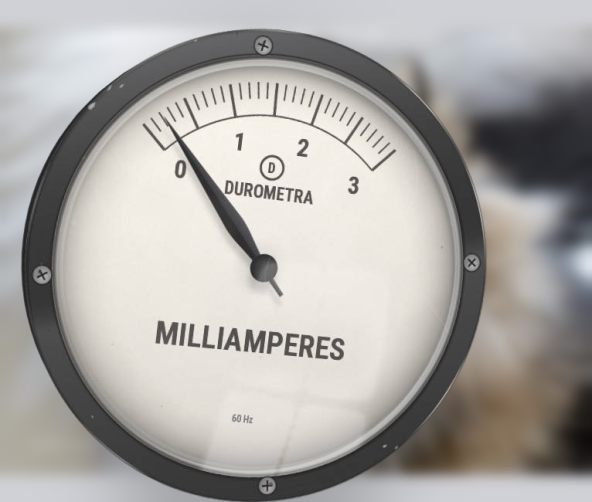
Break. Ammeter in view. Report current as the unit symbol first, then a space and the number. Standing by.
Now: mA 0.2
